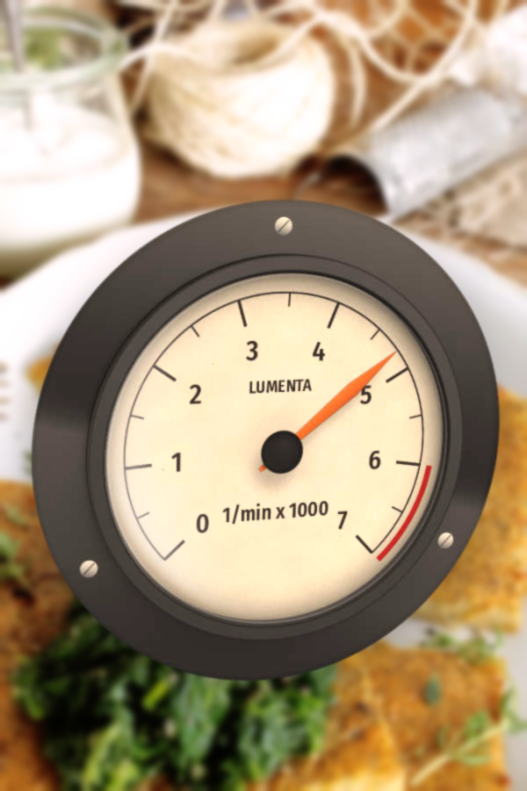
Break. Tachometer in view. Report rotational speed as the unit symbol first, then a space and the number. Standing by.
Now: rpm 4750
